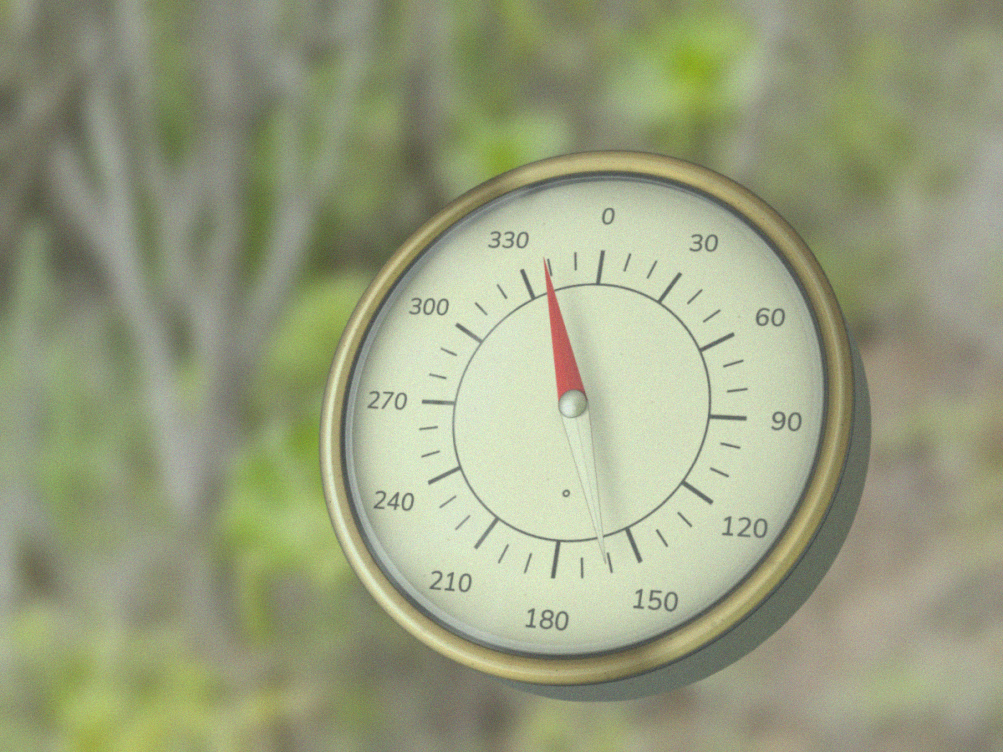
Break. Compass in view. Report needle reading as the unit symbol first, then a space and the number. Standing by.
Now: ° 340
